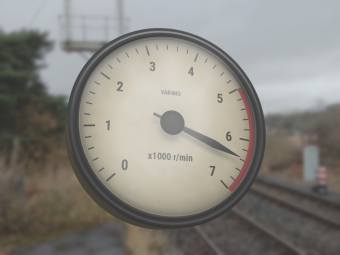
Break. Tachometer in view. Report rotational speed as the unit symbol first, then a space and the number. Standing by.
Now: rpm 6400
